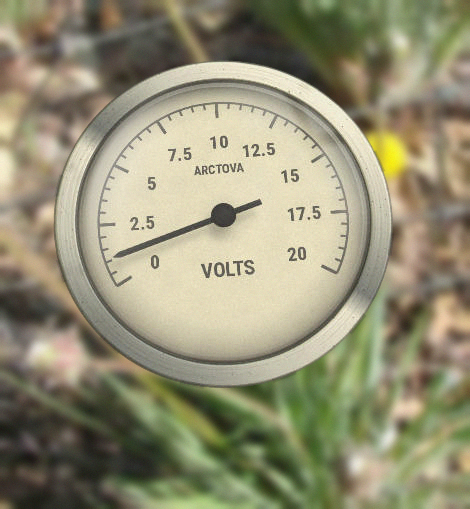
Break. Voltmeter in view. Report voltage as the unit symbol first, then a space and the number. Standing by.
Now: V 1
